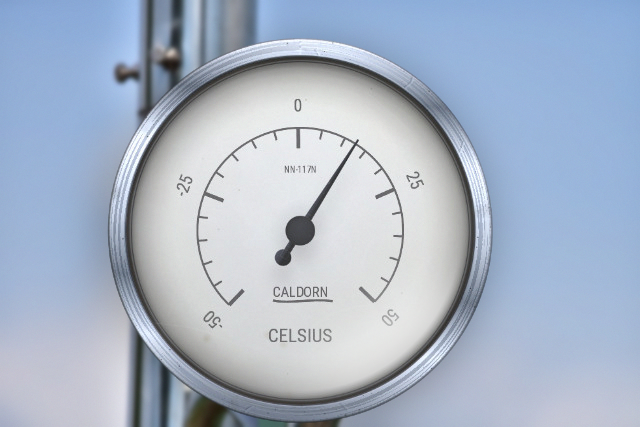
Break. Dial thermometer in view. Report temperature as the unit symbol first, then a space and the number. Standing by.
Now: °C 12.5
